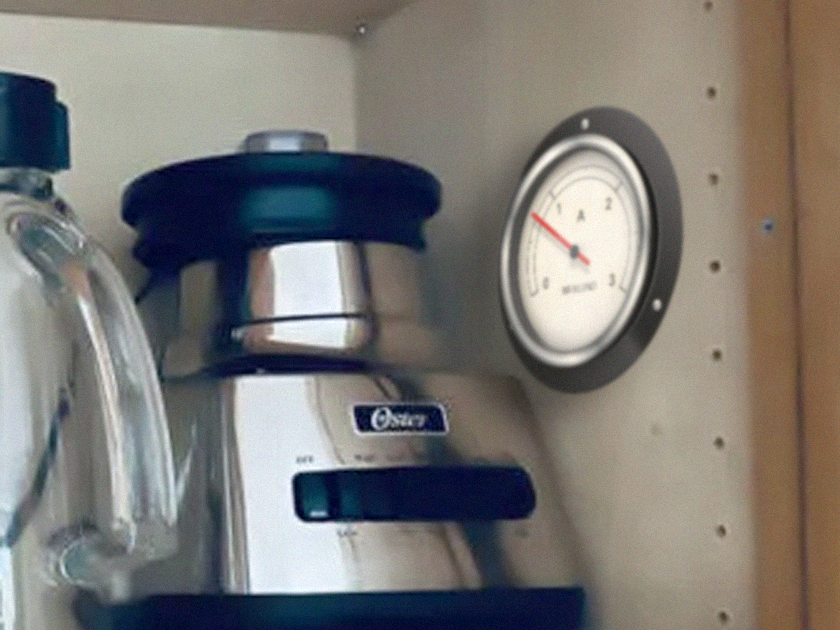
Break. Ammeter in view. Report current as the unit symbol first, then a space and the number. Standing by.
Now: A 0.75
